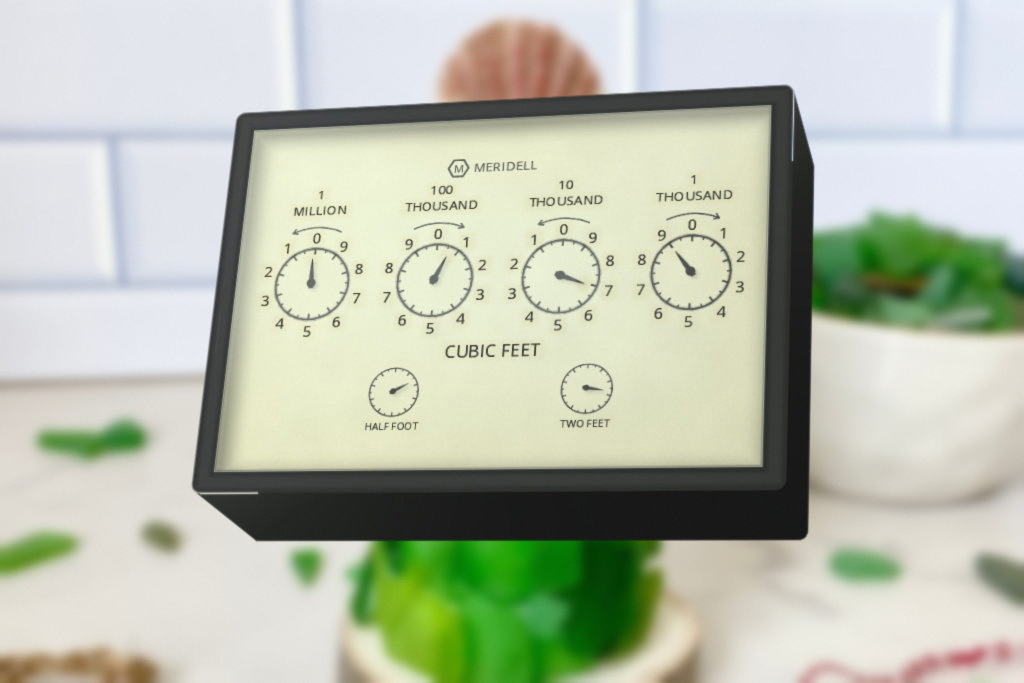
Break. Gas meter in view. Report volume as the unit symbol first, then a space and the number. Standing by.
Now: ft³ 6900
